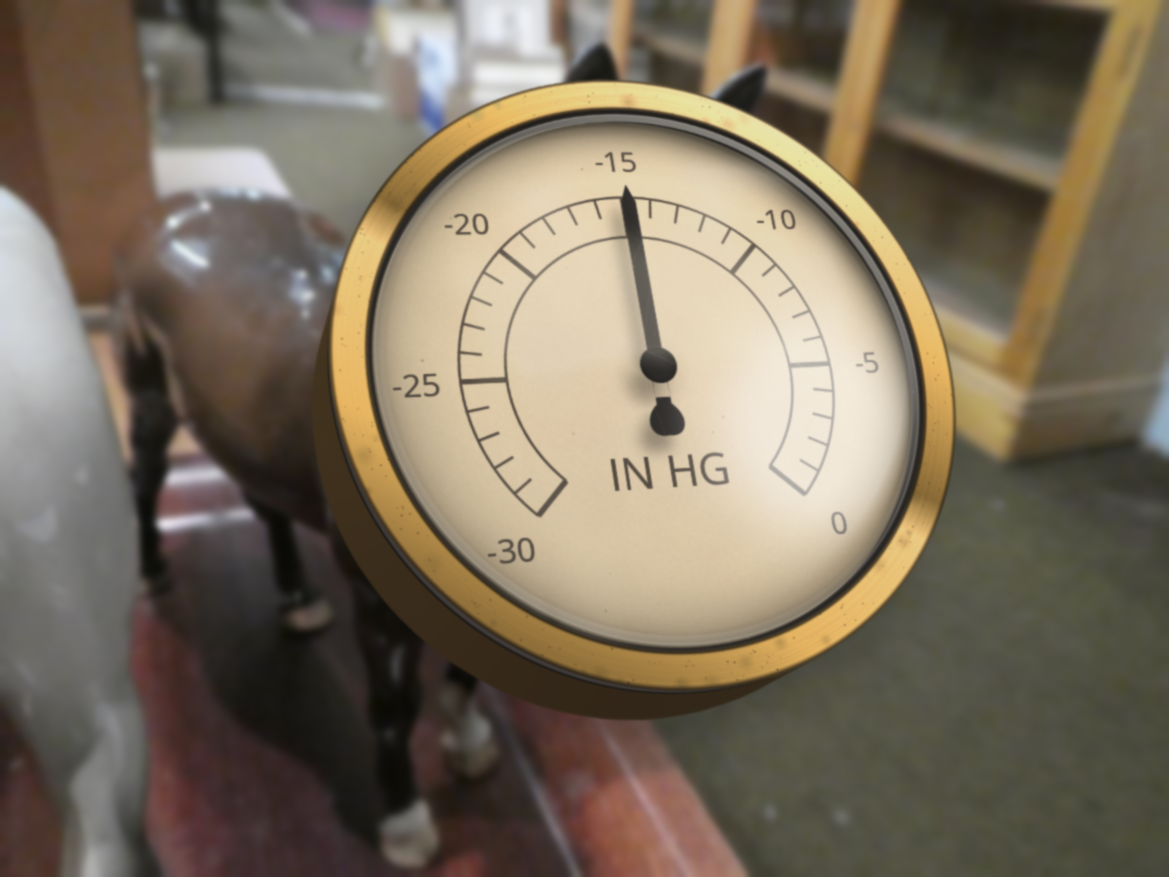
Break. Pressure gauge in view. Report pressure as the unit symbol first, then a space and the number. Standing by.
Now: inHg -15
